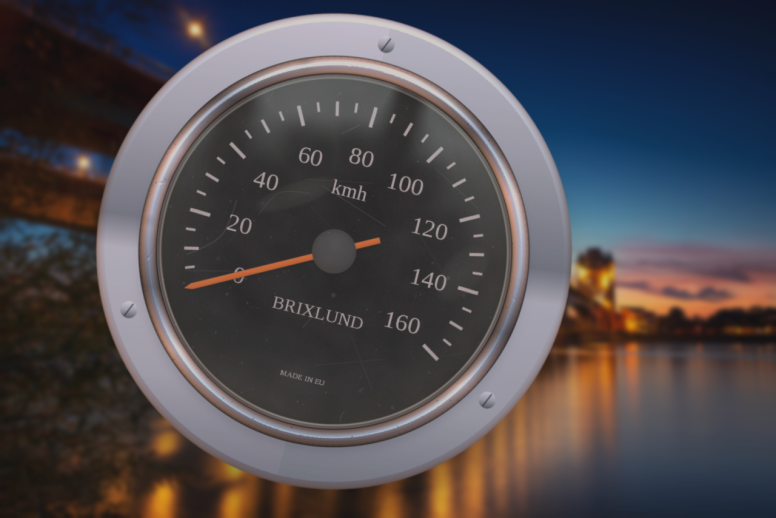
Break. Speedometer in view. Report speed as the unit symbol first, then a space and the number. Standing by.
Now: km/h 0
